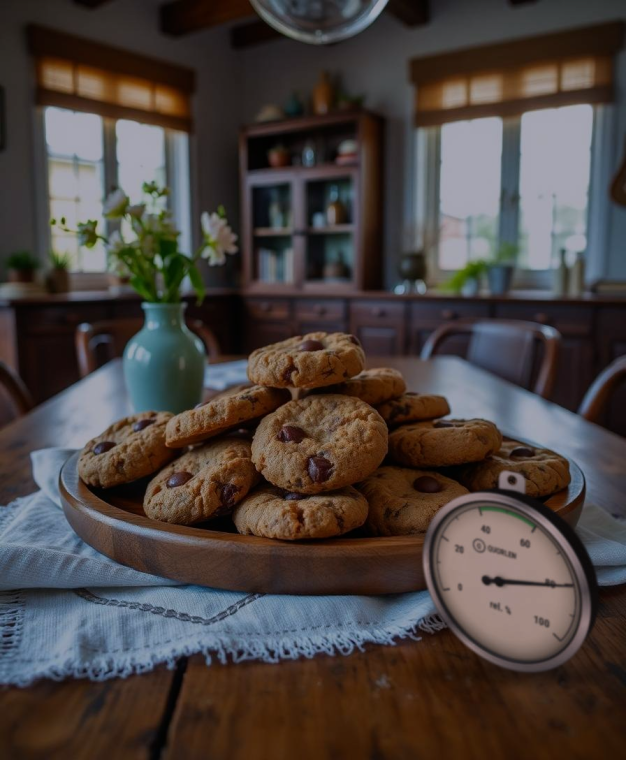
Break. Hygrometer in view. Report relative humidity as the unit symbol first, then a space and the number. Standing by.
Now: % 80
